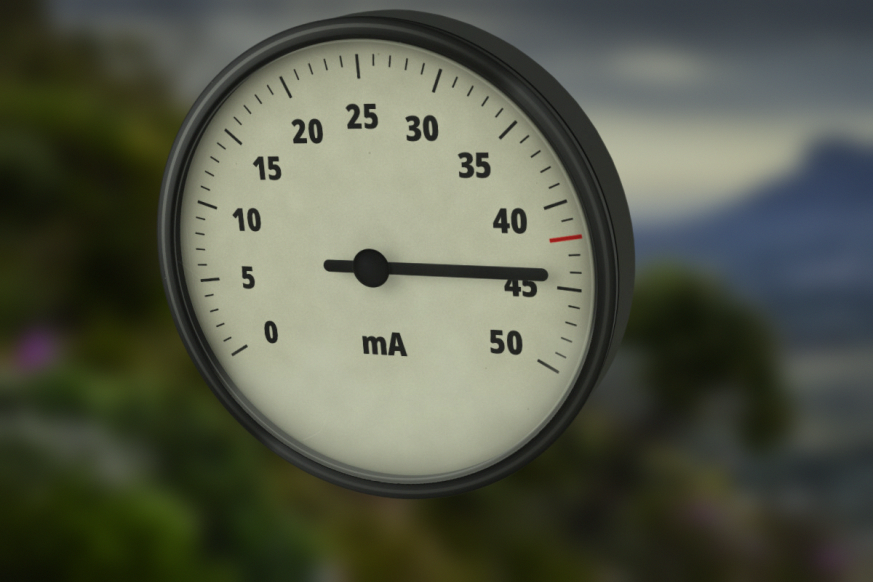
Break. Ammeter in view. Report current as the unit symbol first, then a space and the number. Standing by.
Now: mA 44
